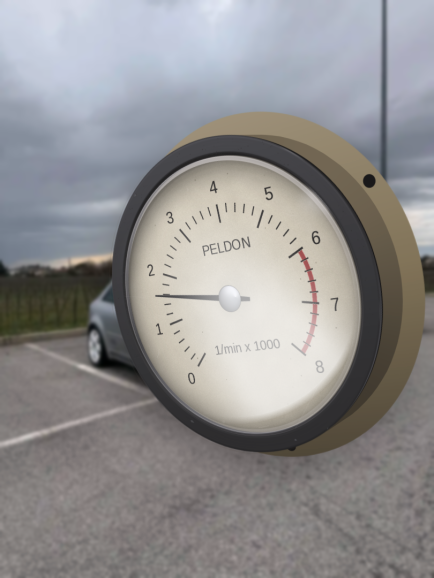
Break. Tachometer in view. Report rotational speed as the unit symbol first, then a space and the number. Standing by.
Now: rpm 1600
